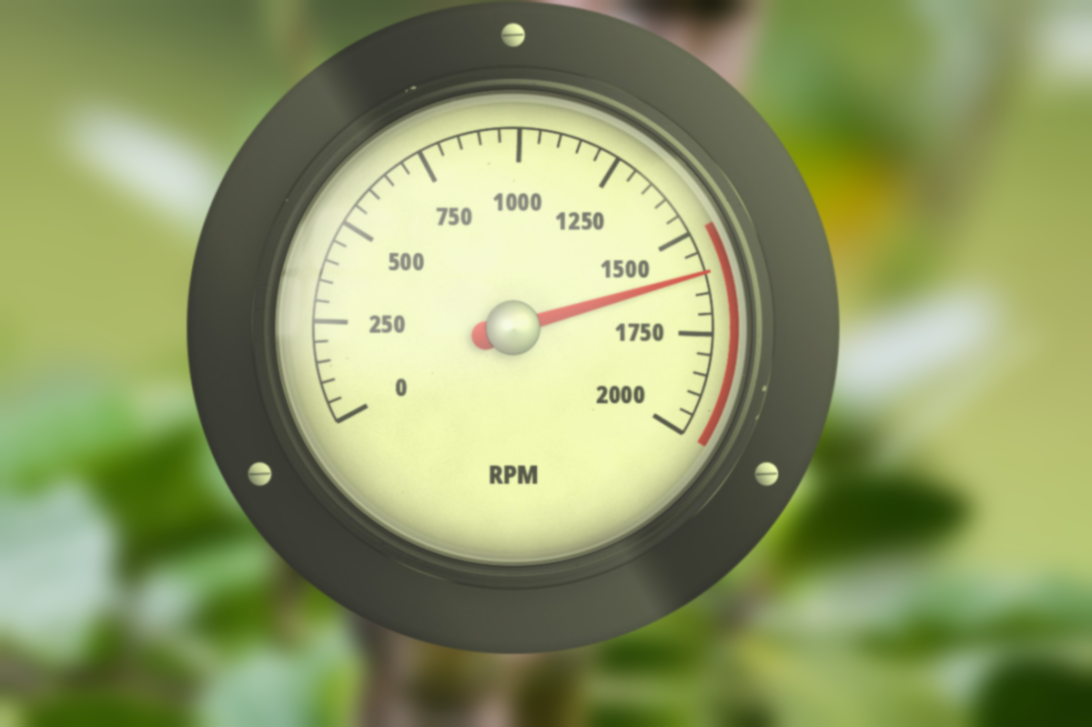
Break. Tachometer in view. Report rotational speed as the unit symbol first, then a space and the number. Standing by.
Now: rpm 1600
